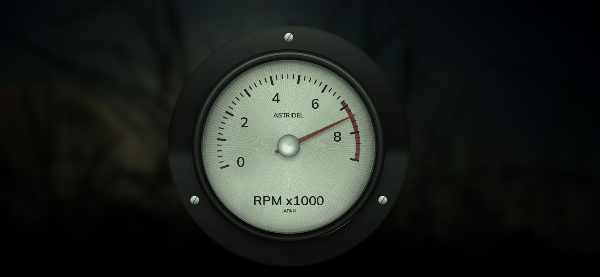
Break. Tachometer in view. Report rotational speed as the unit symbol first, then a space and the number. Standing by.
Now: rpm 7400
